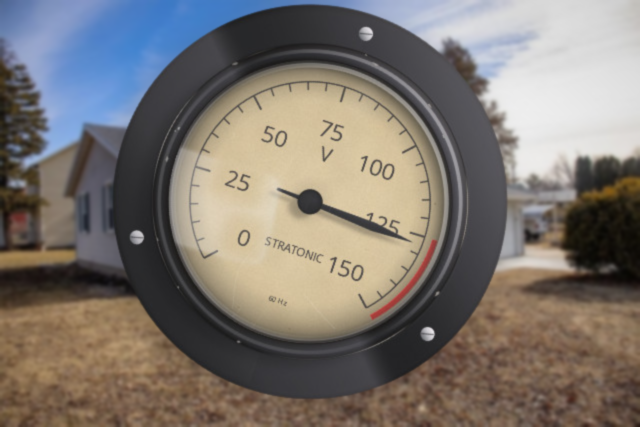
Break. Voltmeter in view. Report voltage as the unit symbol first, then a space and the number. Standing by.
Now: V 127.5
